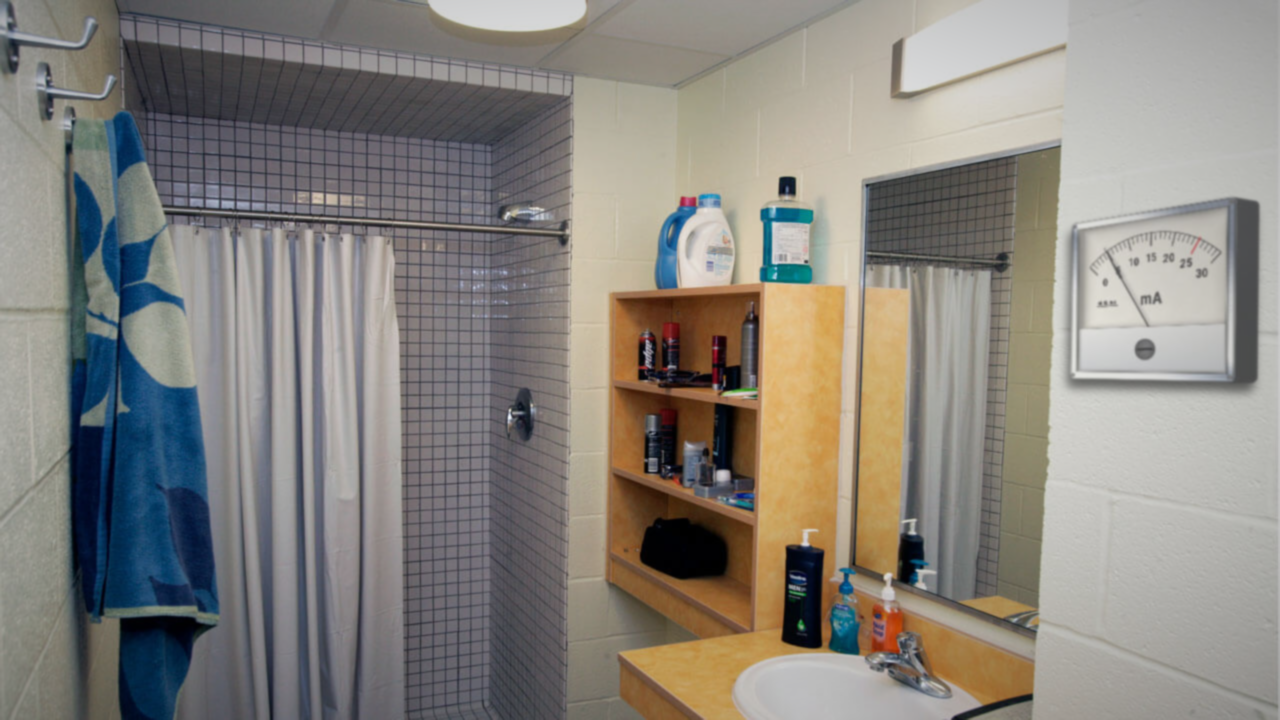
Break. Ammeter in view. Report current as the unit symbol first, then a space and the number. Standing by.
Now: mA 5
